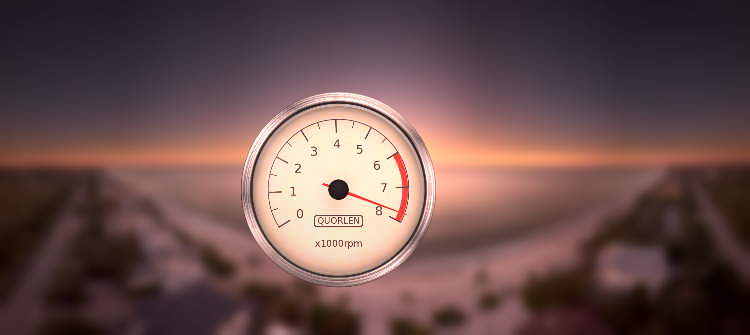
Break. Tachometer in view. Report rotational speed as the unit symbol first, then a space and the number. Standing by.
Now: rpm 7750
